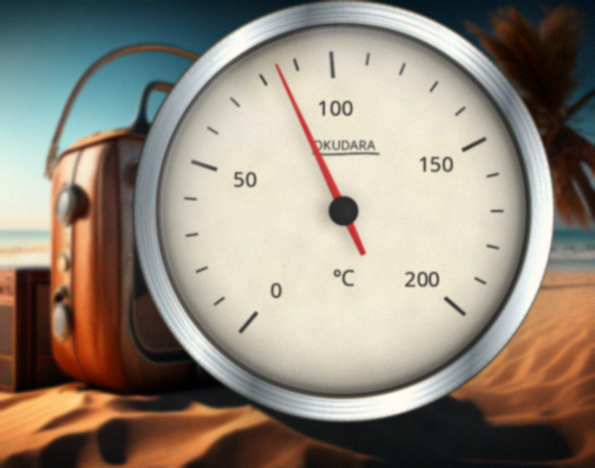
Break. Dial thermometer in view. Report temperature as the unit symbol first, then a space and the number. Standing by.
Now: °C 85
